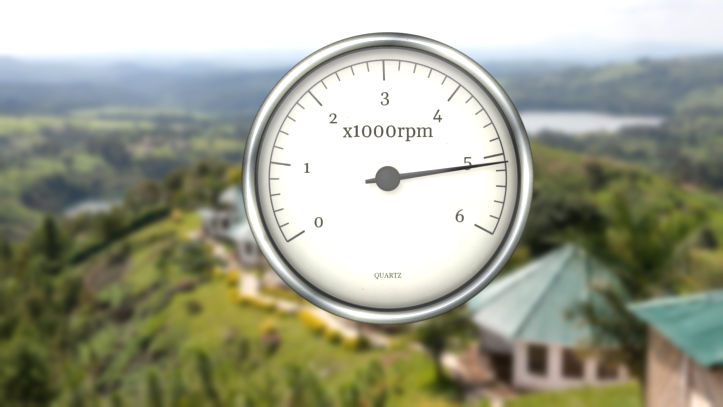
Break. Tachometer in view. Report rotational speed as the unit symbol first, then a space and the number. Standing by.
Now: rpm 5100
